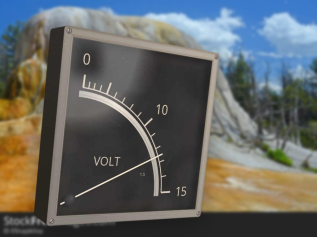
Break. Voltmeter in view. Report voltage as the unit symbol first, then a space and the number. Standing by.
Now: V 12.5
